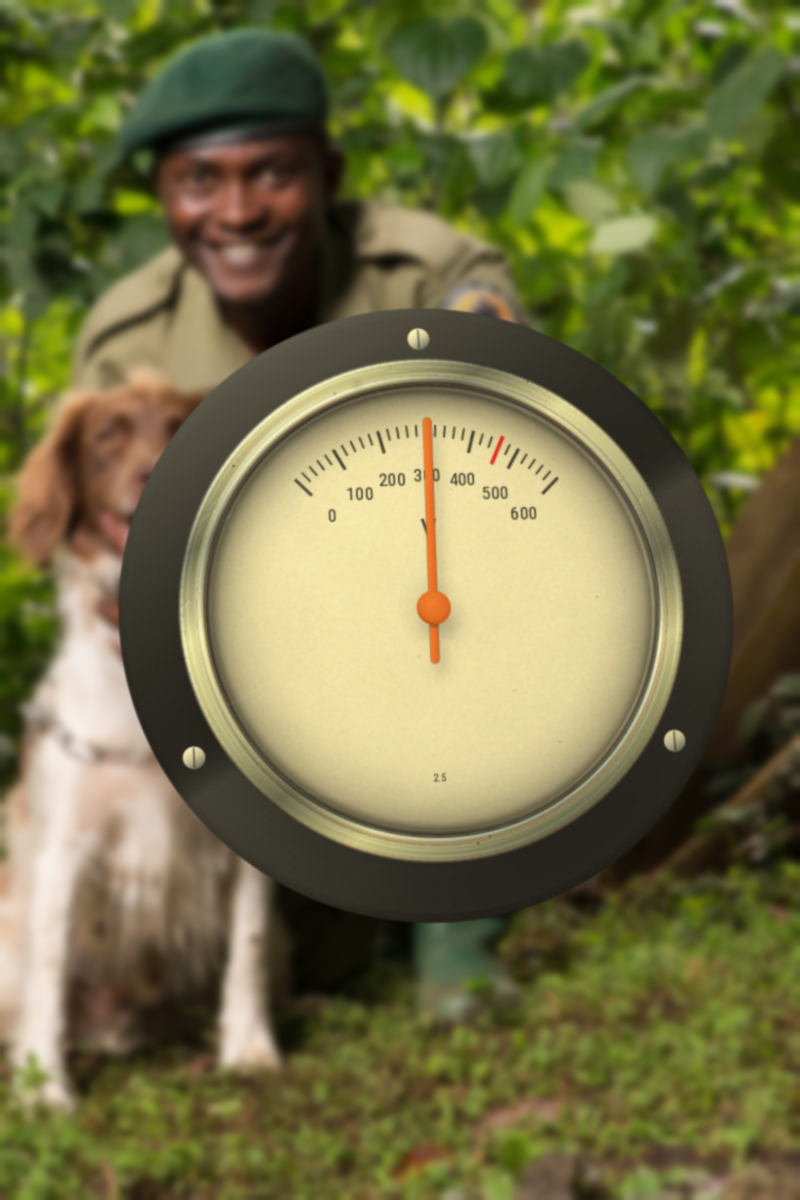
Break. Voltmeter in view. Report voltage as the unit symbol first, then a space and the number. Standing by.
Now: V 300
